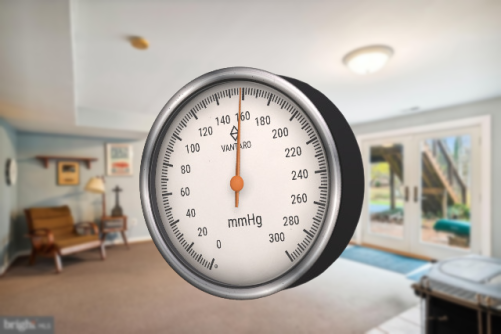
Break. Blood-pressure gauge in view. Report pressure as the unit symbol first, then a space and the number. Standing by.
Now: mmHg 160
